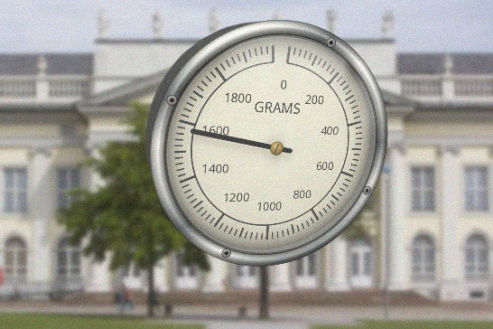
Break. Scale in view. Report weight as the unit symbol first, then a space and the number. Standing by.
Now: g 1580
